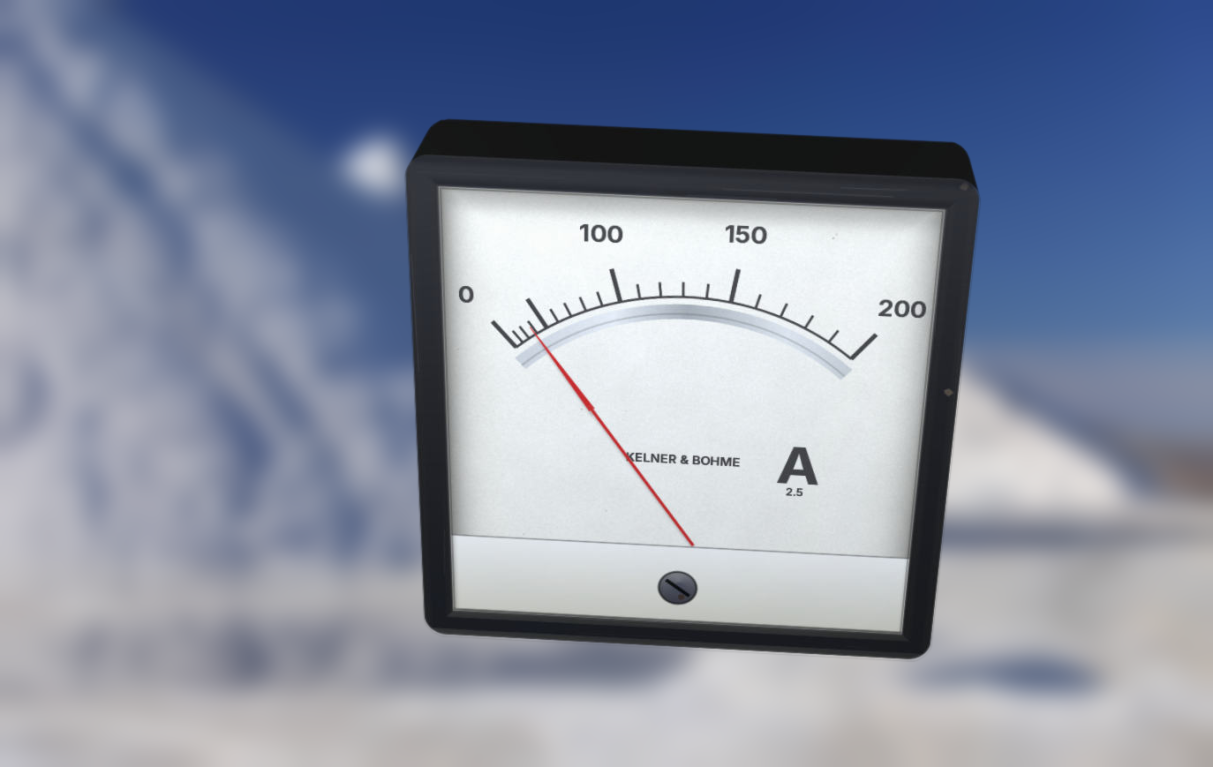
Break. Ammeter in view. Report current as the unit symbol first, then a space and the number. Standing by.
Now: A 40
